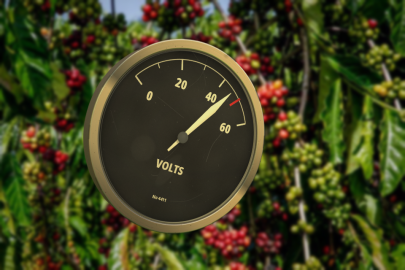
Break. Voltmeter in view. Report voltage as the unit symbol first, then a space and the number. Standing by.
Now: V 45
